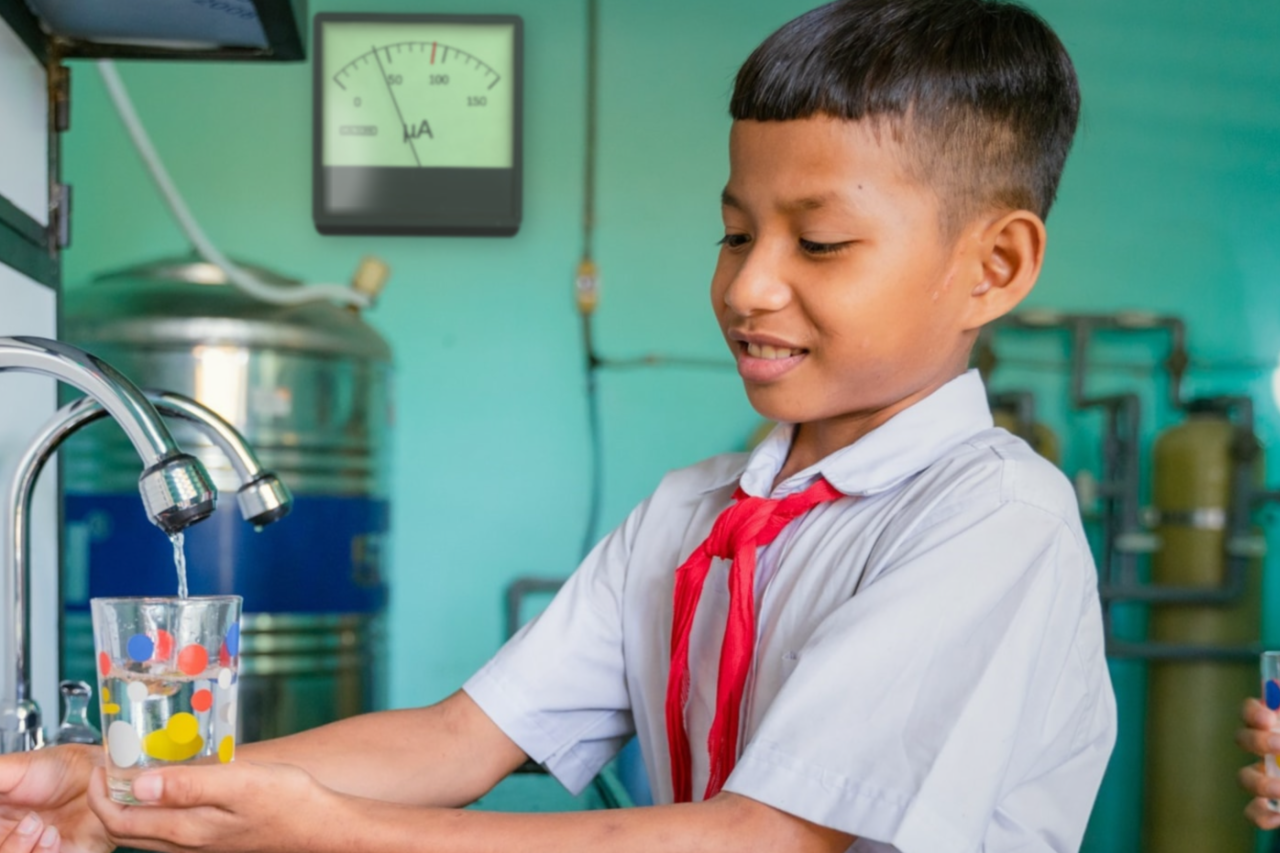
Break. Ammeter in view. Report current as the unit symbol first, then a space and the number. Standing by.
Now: µA 40
